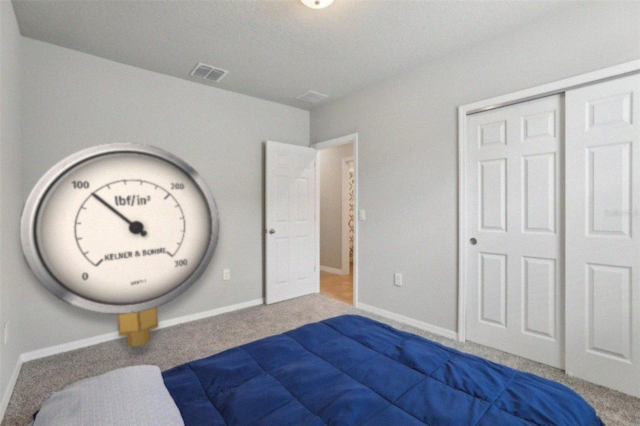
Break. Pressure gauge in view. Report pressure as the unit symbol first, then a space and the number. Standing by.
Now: psi 100
